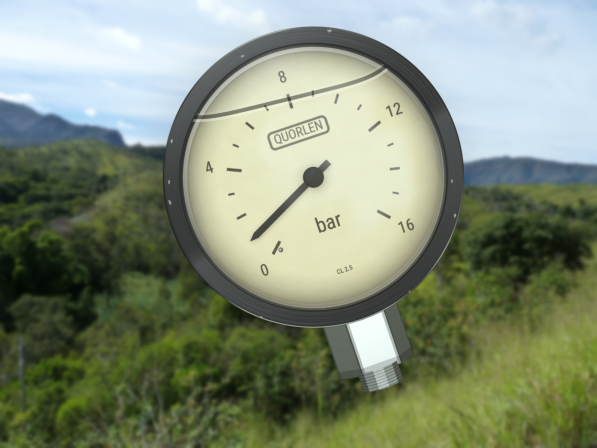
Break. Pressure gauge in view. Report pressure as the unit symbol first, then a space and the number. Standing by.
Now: bar 1
